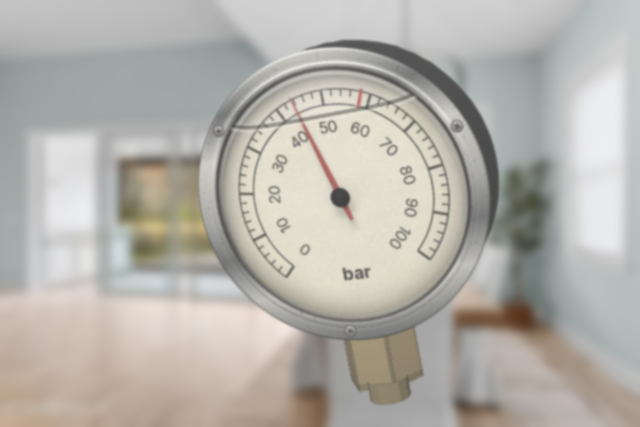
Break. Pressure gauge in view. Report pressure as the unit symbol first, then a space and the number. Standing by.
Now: bar 44
